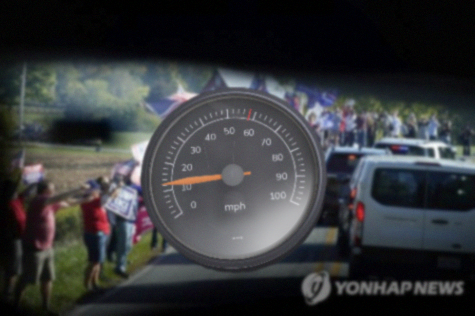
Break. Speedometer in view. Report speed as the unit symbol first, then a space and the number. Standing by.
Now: mph 12
